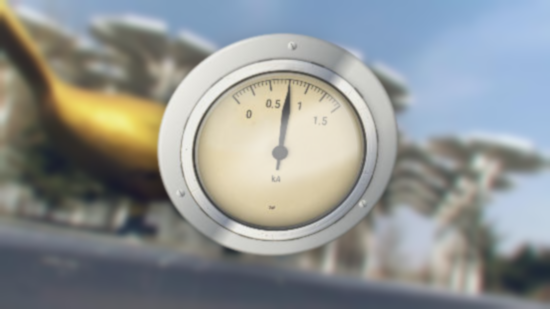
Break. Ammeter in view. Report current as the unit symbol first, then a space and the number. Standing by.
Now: kA 0.75
